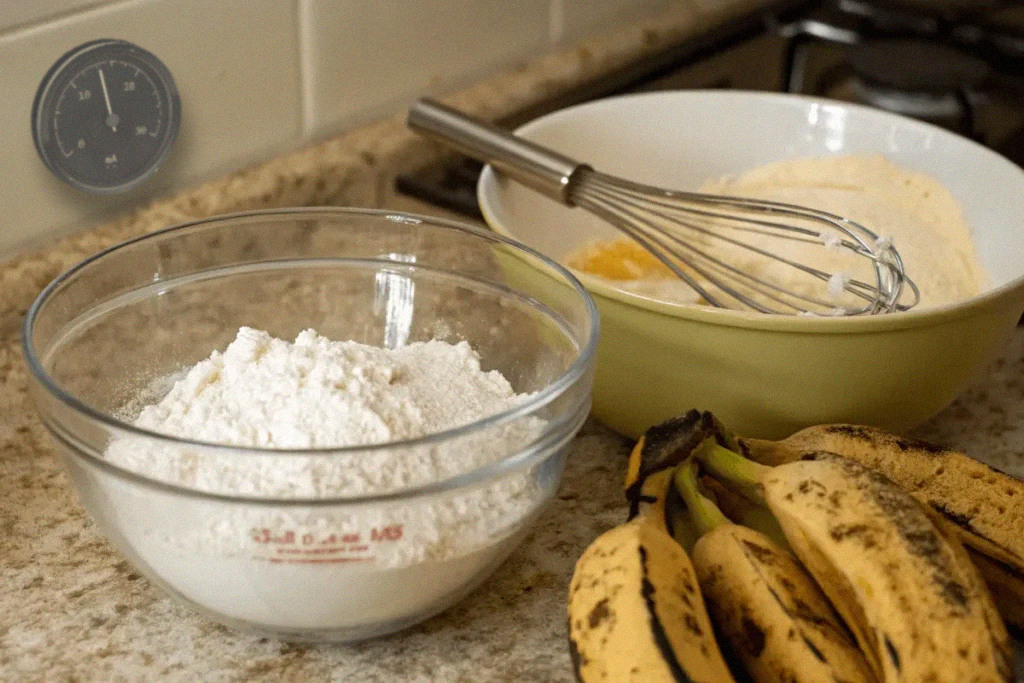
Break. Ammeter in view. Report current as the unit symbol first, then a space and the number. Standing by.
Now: mA 14
